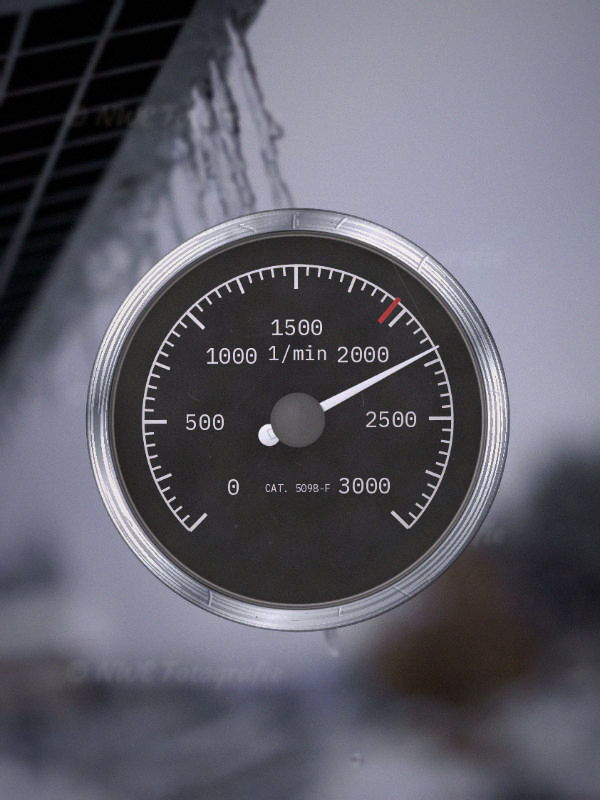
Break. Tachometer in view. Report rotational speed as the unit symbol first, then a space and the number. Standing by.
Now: rpm 2200
